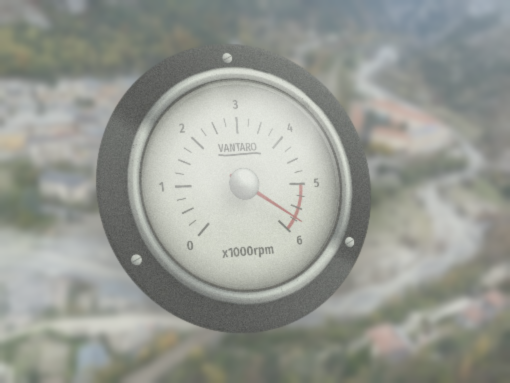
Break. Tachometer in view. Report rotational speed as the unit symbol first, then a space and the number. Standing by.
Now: rpm 5750
